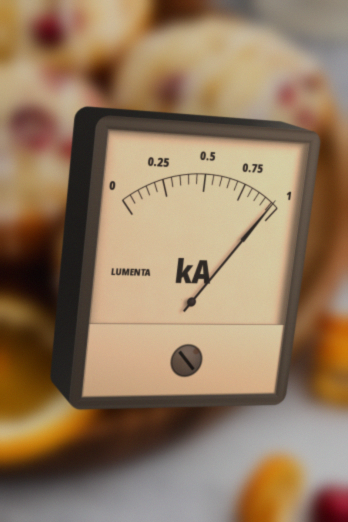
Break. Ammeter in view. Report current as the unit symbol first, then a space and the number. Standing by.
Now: kA 0.95
